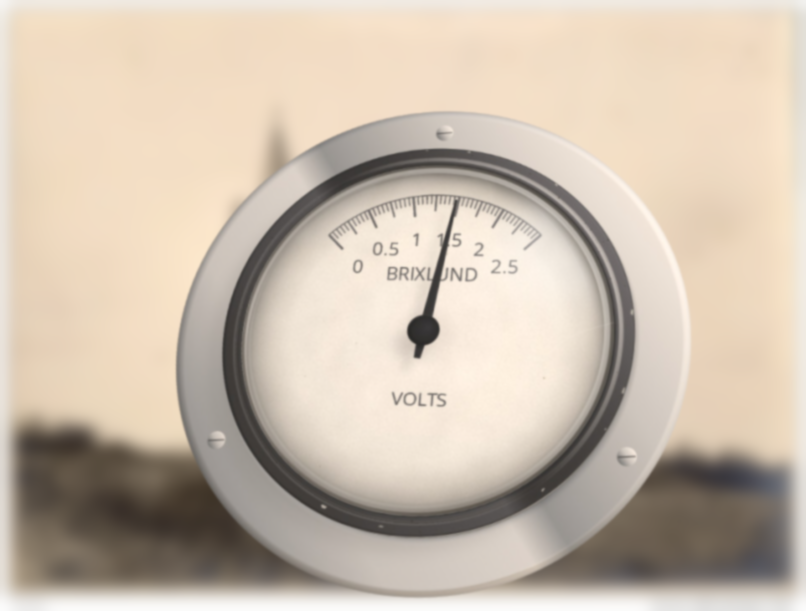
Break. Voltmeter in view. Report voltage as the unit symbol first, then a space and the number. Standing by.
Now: V 1.5
